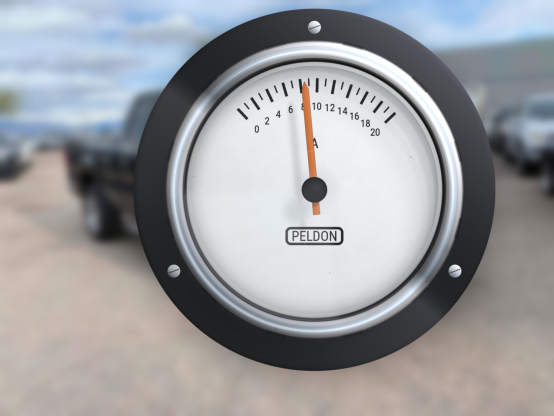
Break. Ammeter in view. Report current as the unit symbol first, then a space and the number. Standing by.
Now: A 8.5
